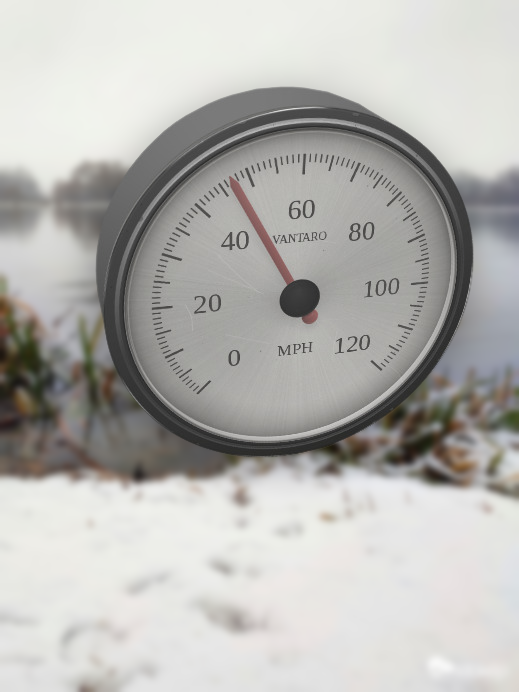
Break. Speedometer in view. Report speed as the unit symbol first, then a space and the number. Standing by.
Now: mph 47
